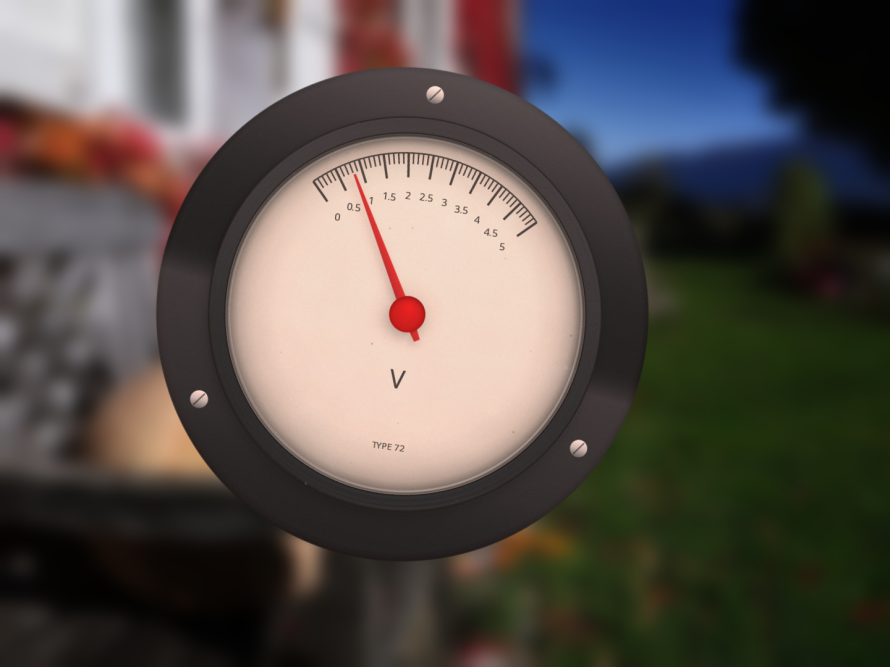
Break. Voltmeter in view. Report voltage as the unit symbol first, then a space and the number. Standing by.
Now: V 0.8
